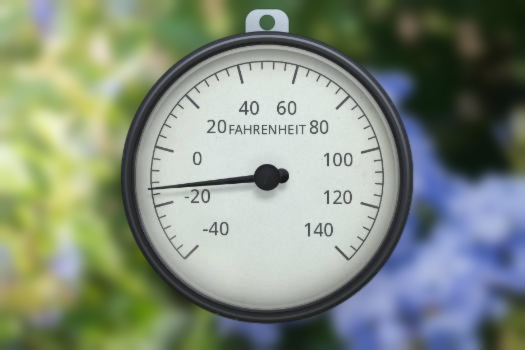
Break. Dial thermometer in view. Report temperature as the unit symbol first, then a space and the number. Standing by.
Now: °F -14
